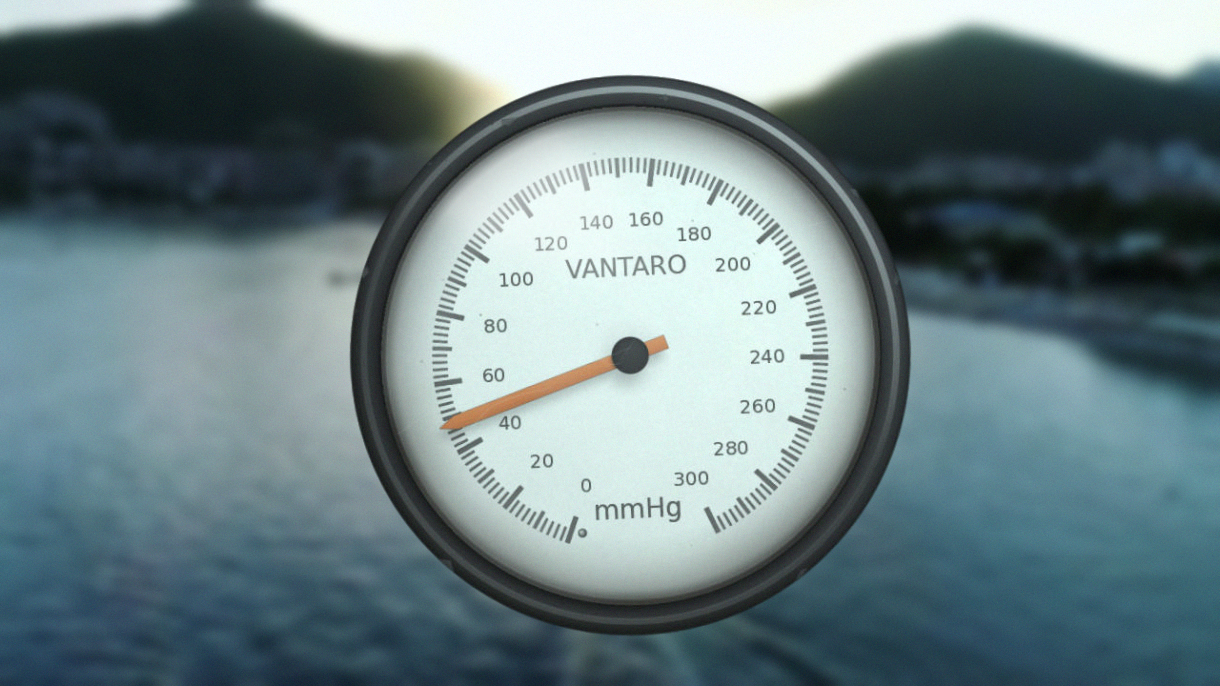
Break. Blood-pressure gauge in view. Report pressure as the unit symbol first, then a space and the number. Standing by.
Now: mmHg 48
